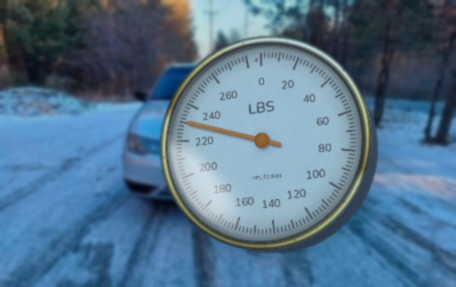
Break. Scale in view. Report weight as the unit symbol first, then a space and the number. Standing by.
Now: lb 230
